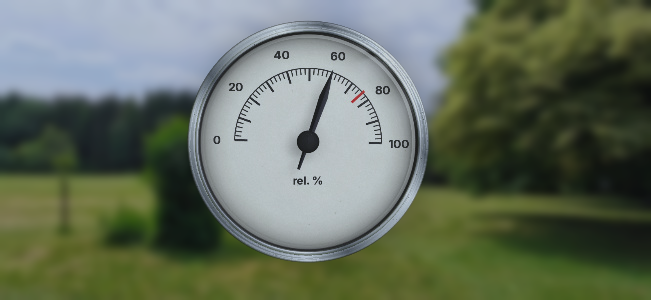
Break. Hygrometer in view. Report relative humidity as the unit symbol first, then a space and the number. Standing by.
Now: % 60
